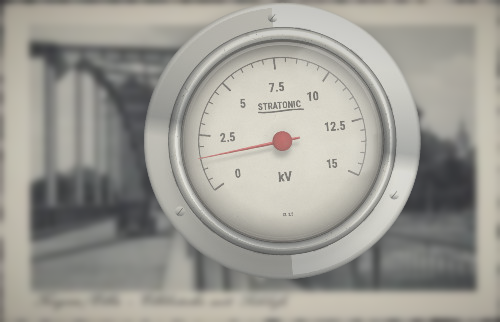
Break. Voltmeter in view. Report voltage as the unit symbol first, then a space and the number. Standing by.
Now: kV 1.5
